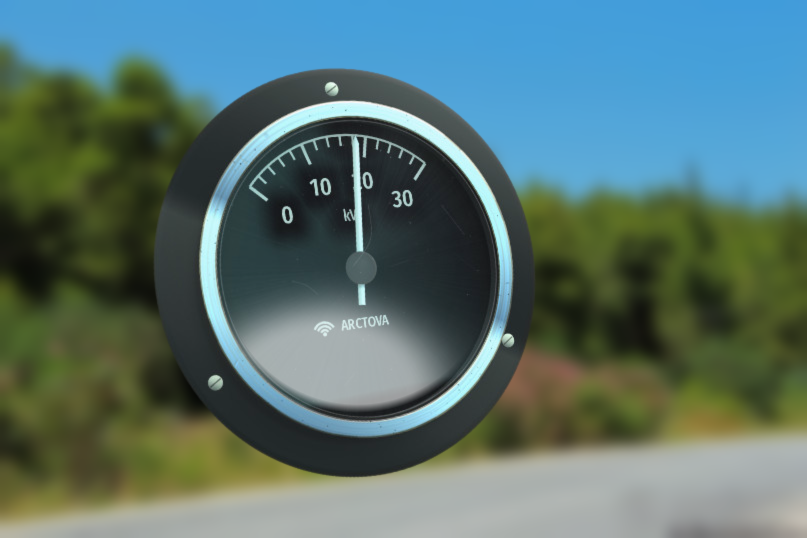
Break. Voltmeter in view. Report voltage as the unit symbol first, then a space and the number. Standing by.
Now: kV 18
